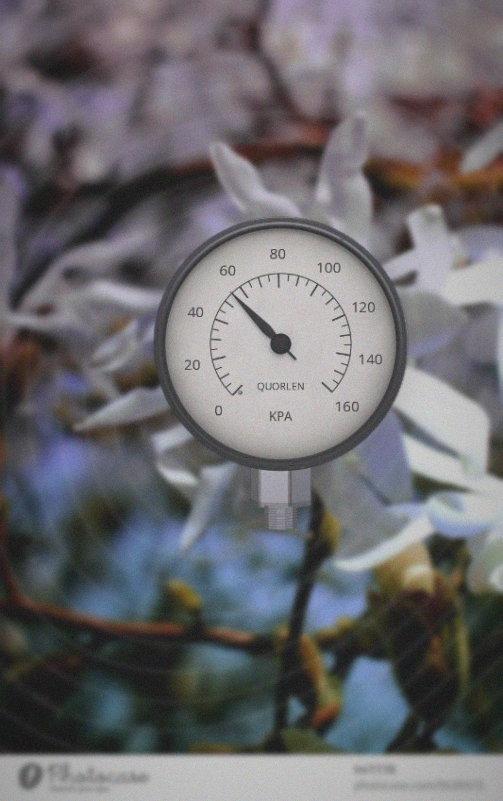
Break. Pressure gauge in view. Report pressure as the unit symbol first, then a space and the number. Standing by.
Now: kPa 55
